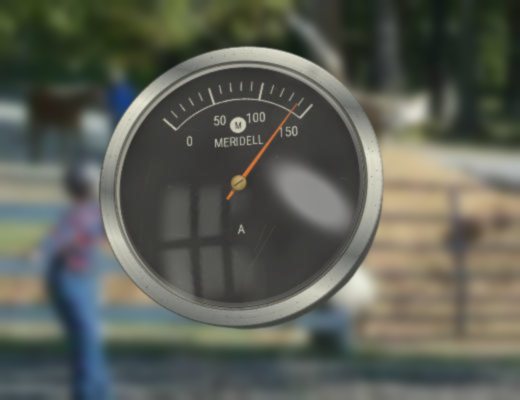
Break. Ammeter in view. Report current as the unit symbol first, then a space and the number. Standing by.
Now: A 140
